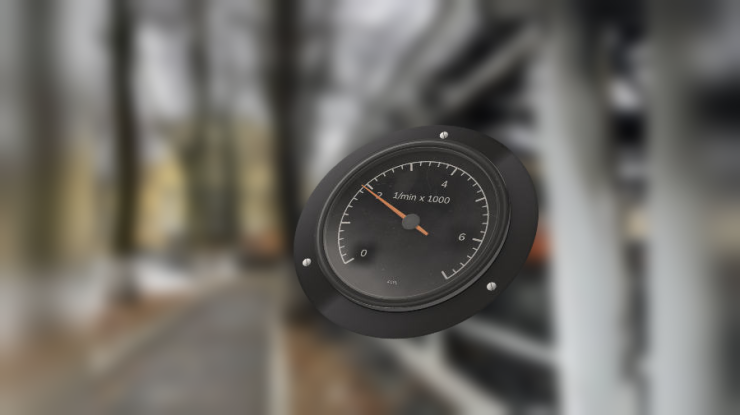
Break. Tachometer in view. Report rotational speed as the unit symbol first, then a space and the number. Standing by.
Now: rpm 1900
